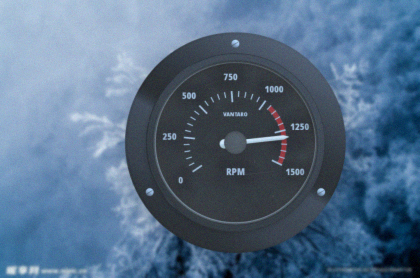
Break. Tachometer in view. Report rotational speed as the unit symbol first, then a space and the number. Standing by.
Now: rpm 1300
